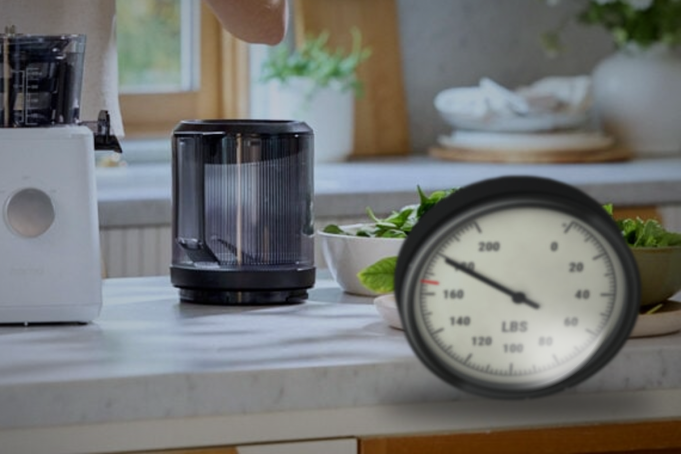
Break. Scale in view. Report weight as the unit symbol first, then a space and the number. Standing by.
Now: lb 180
